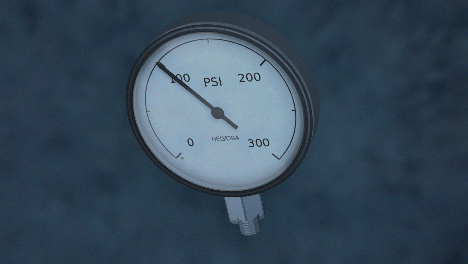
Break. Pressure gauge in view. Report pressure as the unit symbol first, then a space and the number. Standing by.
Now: psi 100
